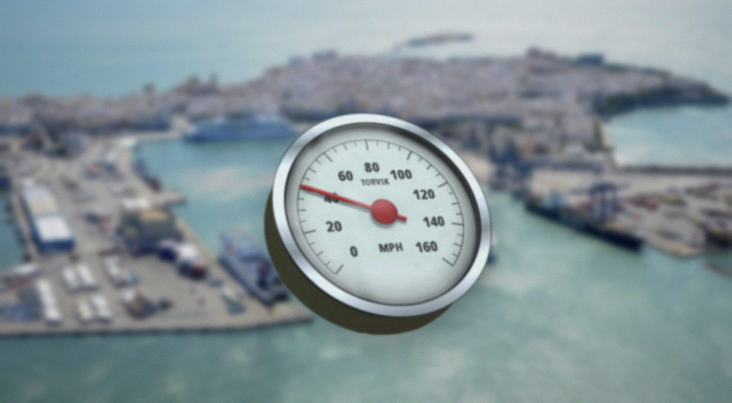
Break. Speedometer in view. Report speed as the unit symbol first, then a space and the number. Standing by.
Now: mph 40
